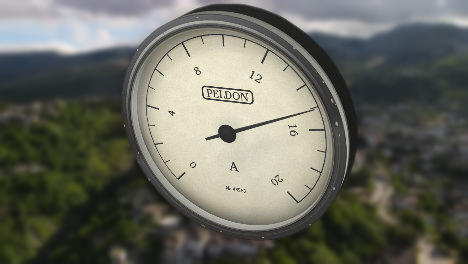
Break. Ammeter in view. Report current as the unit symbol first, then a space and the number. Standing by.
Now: A 15
